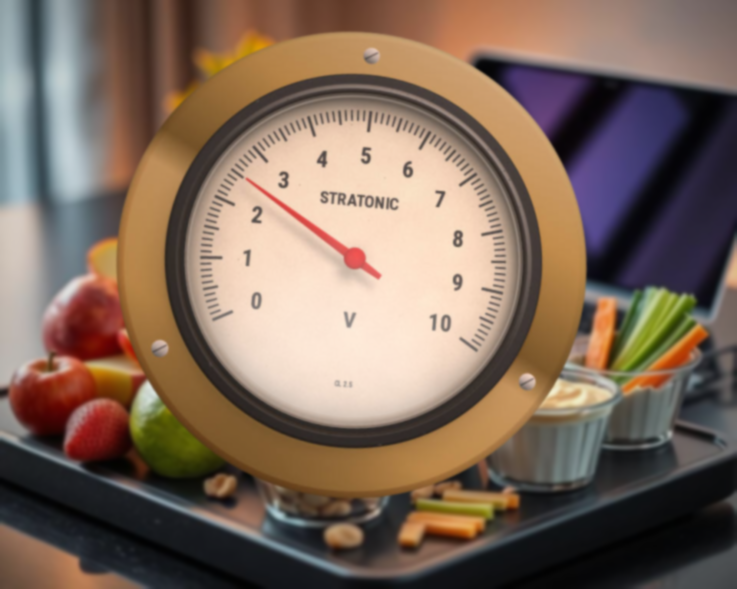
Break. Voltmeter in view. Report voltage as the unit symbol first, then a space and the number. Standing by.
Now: V 2.5
